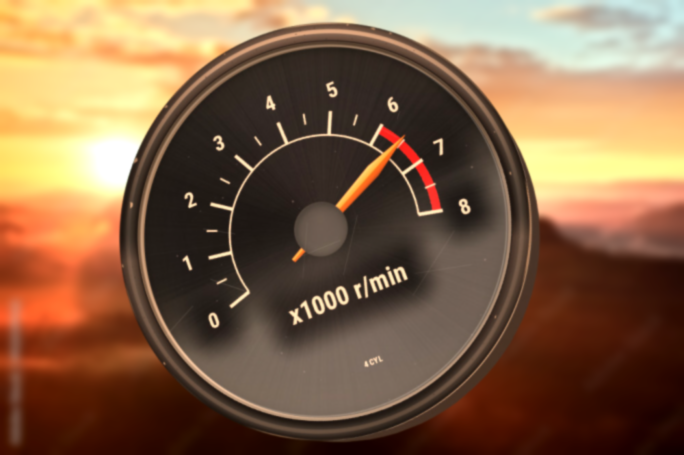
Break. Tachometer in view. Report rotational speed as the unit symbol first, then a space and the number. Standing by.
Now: rpm 6500
